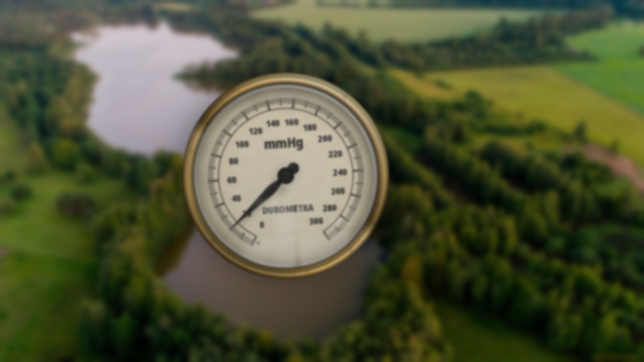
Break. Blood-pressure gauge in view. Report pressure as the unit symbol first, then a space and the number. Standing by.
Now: mmHg 20
